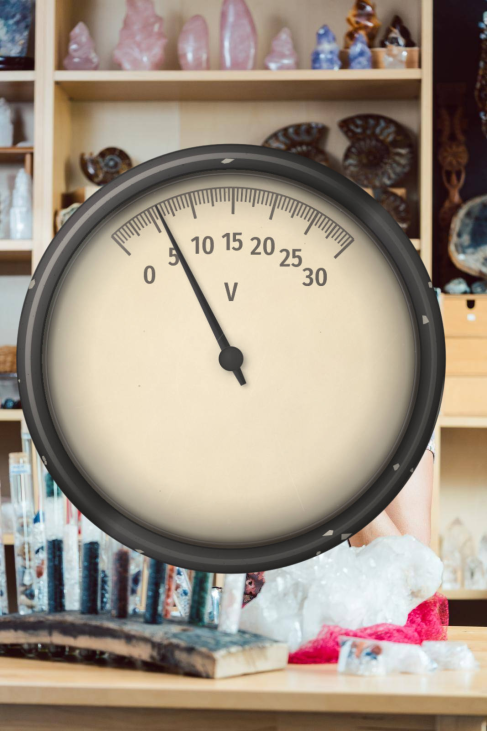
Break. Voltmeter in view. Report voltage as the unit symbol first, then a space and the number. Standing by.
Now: V 6
